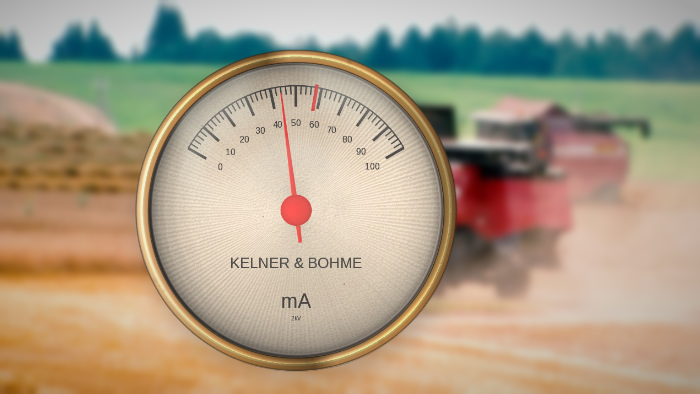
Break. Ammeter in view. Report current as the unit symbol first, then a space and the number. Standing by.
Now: mA 44
